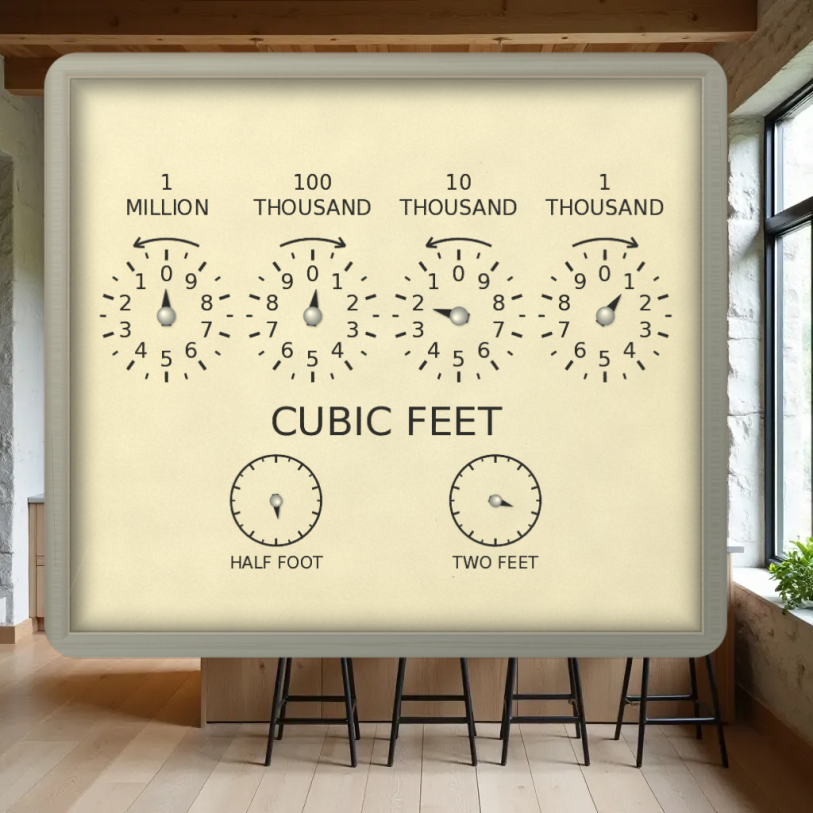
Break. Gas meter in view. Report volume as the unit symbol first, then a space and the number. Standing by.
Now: ft³ 2100
